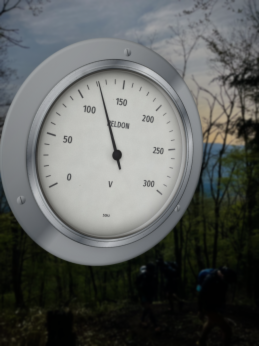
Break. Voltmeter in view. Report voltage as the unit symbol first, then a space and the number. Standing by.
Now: V 120
